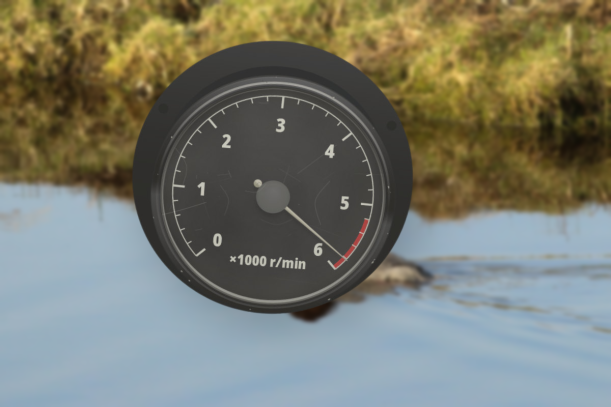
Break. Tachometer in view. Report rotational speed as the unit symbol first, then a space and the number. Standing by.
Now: rpm 5800
